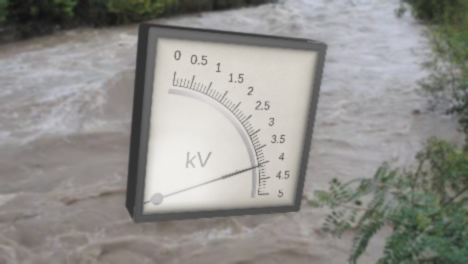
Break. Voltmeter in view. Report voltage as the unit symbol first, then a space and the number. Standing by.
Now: kV 4
